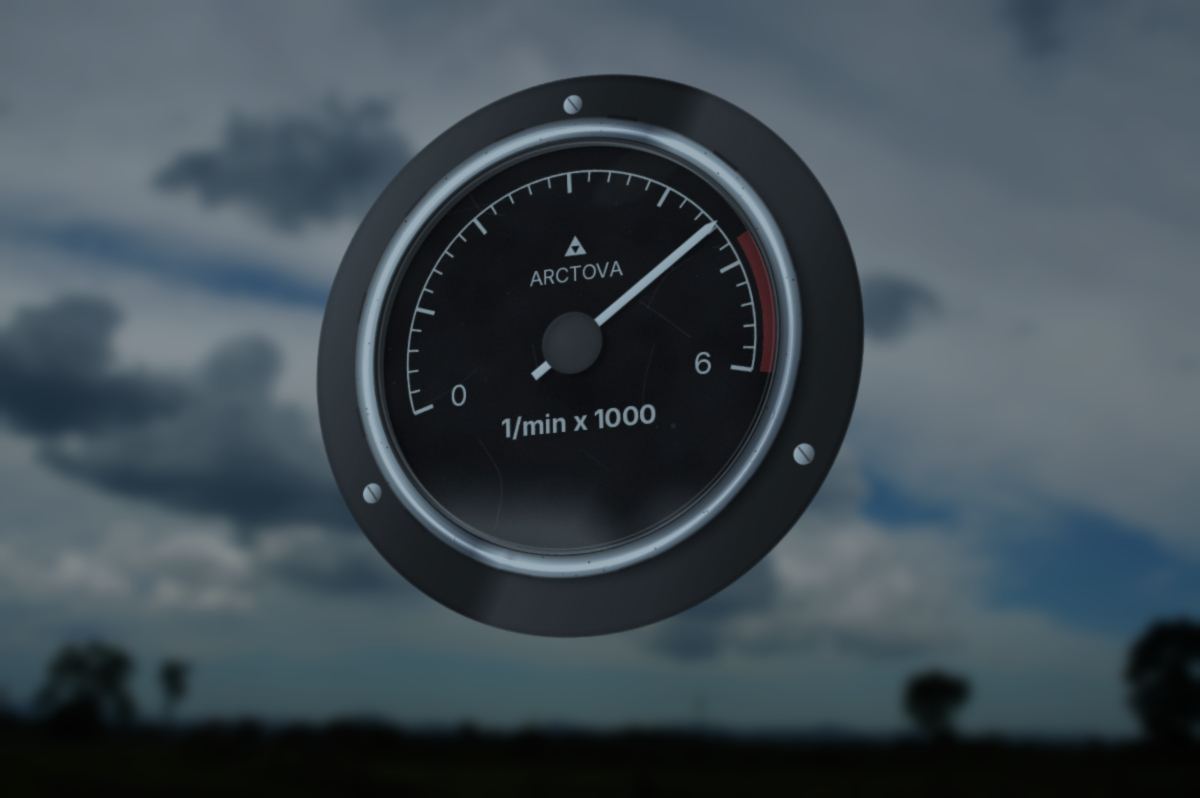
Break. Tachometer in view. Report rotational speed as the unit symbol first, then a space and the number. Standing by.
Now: rpm 4600
